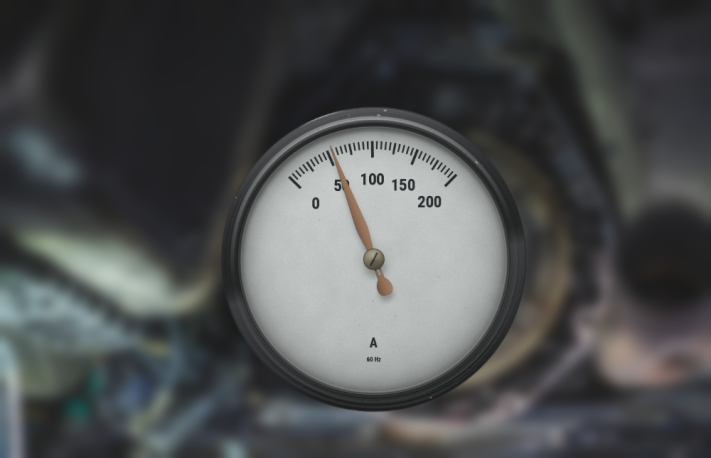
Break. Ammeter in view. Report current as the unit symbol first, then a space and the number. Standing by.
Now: A 55
